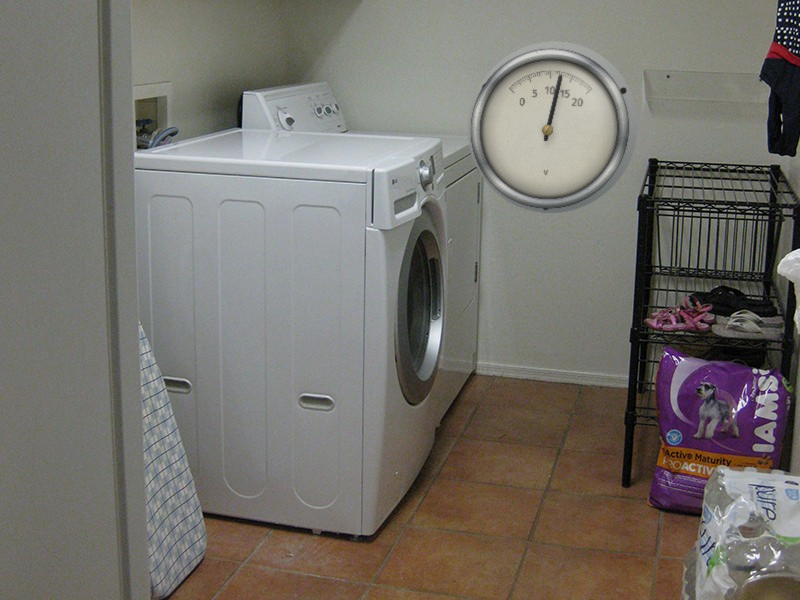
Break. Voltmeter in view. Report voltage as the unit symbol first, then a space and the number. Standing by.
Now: V 12.5
